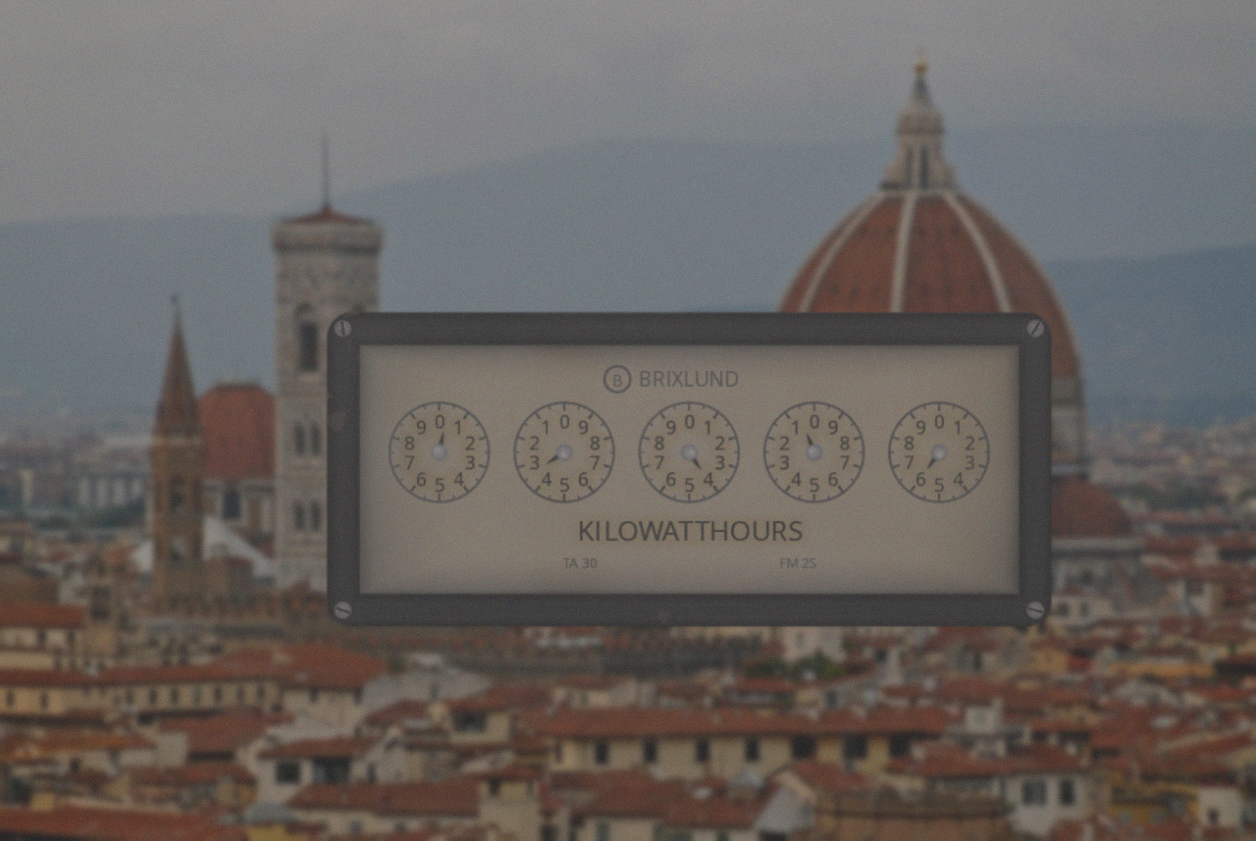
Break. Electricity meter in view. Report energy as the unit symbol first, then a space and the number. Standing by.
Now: kWh 3406
